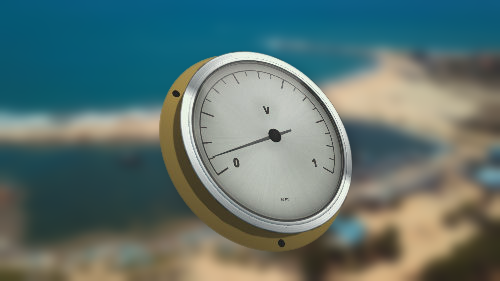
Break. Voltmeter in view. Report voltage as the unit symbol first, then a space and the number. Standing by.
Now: V 0.05
